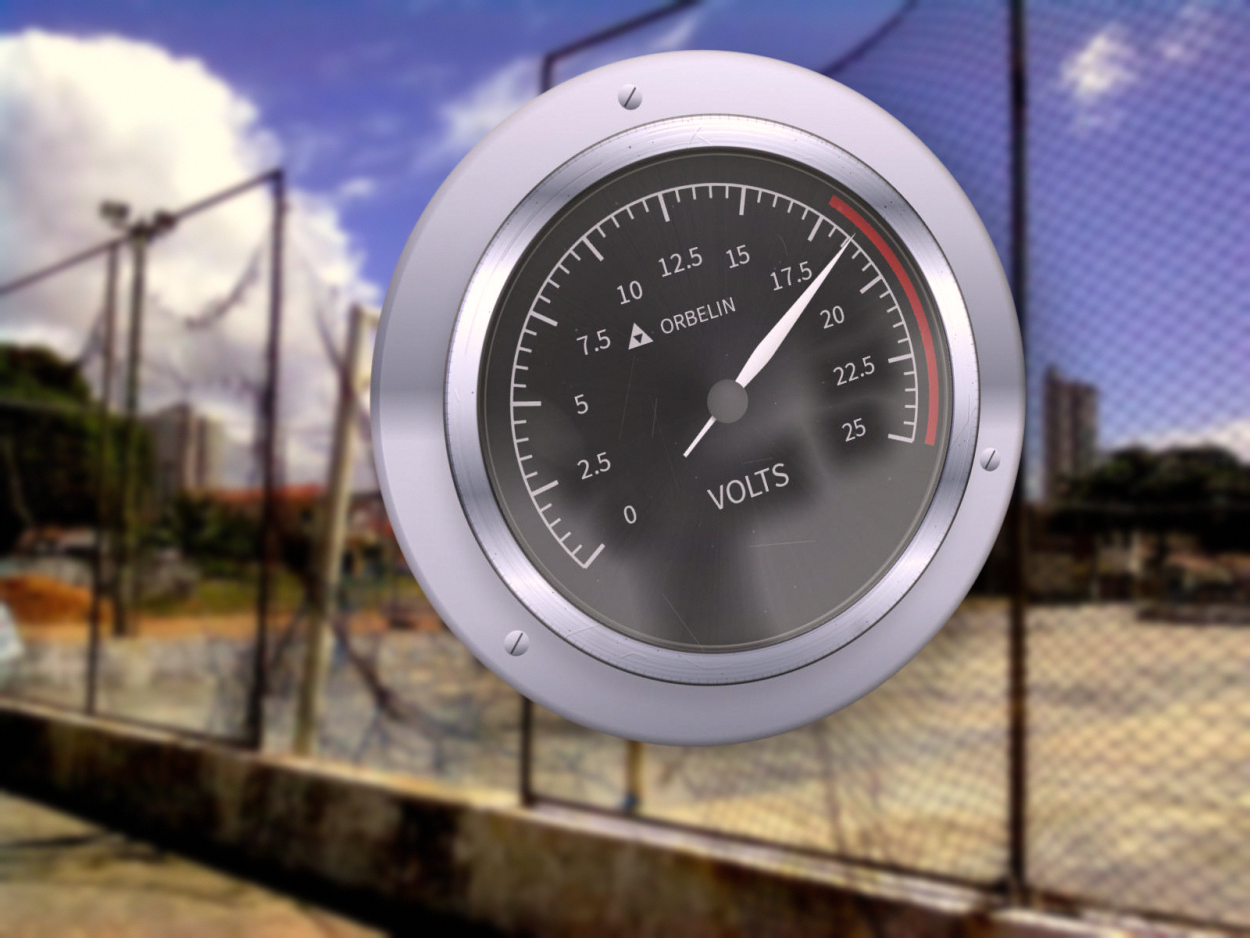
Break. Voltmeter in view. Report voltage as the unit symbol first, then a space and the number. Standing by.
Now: V 18.5
